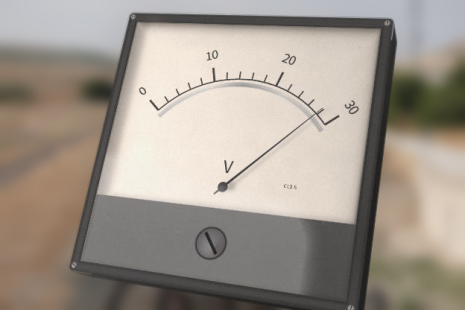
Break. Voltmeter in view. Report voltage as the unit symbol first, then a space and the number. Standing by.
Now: V 28
